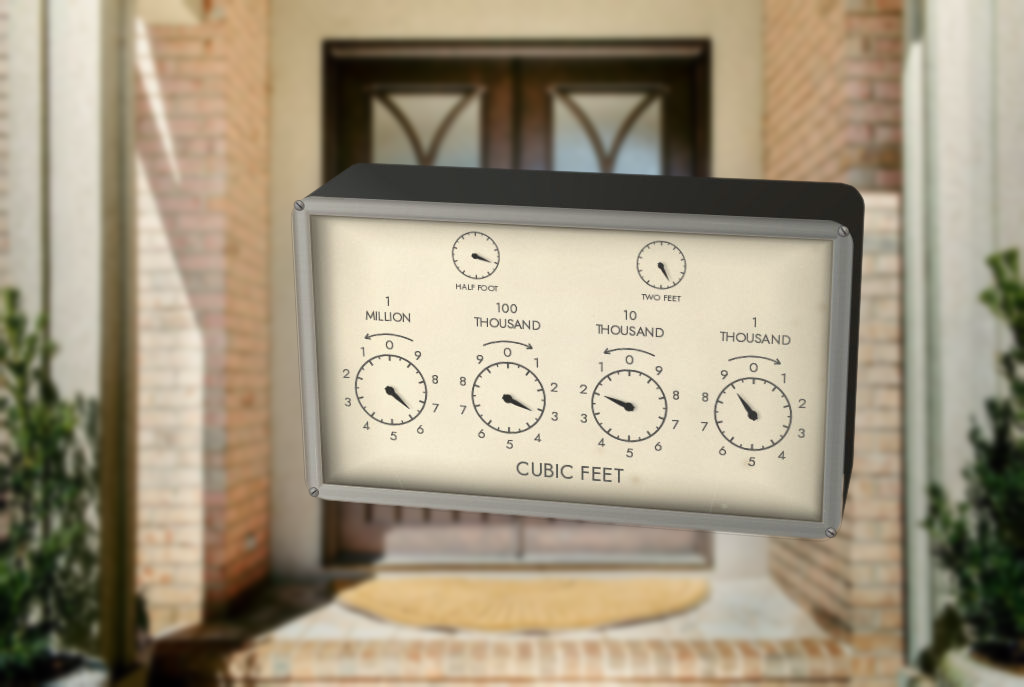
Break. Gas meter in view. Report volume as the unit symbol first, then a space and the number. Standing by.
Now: ft³ 631900
